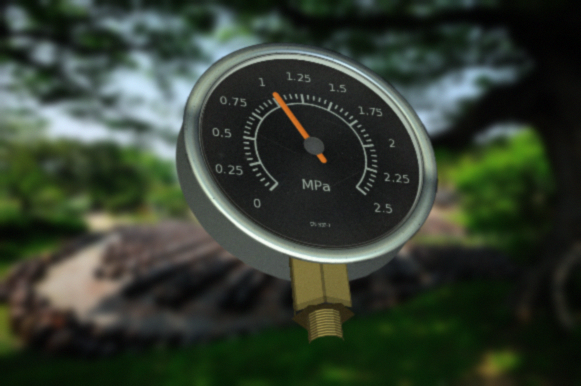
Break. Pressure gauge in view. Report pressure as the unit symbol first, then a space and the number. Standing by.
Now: MPa 1
